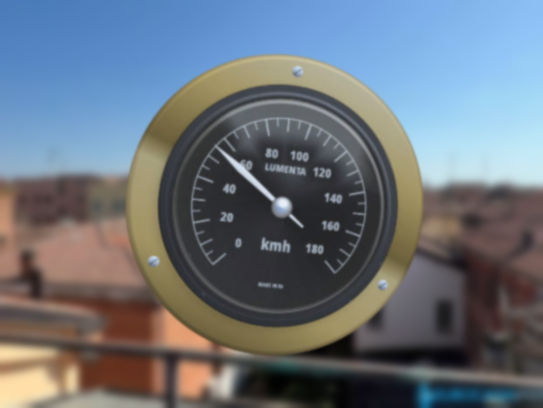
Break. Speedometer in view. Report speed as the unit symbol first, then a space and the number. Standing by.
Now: km/h 55
